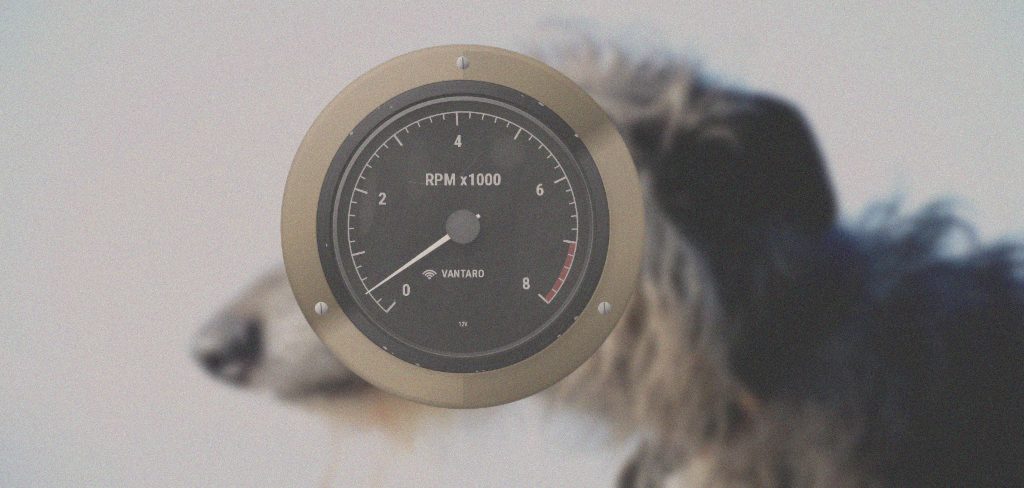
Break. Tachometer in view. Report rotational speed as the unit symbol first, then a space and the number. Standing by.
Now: rpm 400
